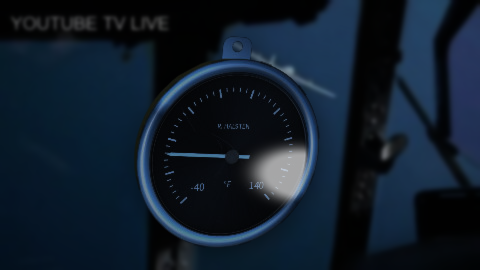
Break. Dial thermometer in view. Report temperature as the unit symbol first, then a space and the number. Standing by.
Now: °F -8
